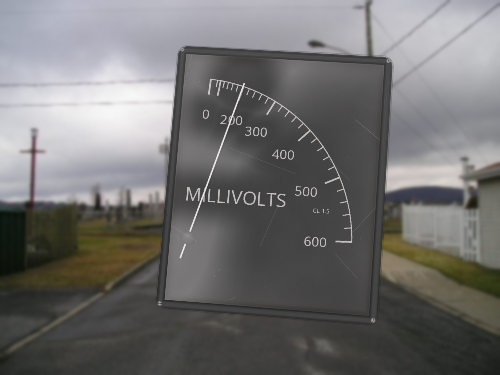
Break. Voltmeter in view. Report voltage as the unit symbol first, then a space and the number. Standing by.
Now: mV 200
